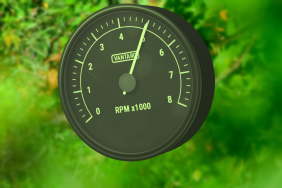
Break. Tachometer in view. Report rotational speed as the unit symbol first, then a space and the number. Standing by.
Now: rpm 5000
